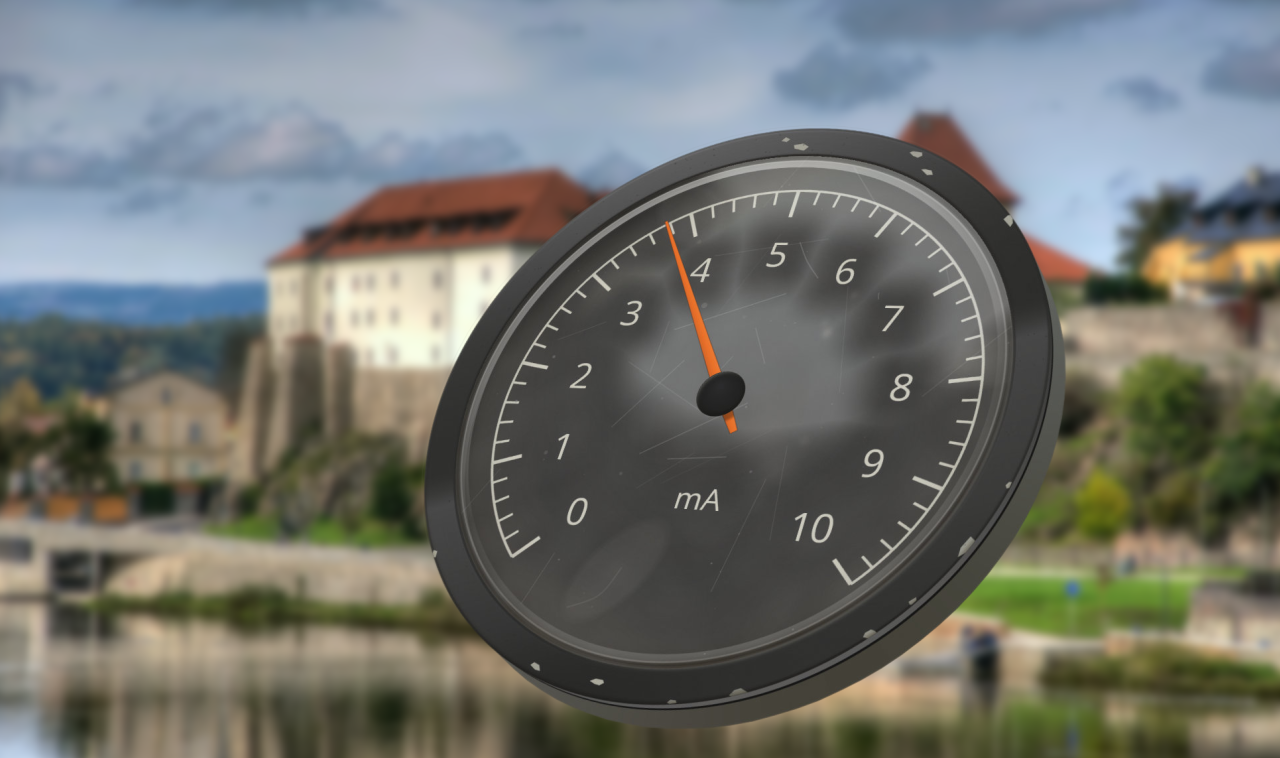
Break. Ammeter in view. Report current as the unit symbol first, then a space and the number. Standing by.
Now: mA 3.8
